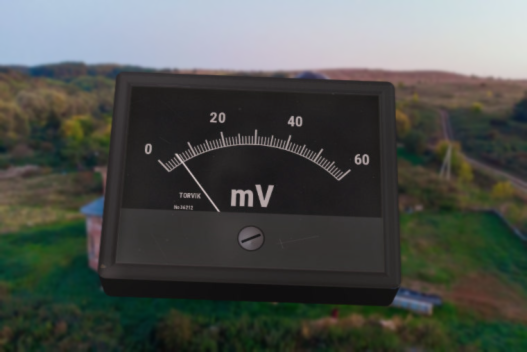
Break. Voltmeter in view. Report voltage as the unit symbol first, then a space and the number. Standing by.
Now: mV 5
